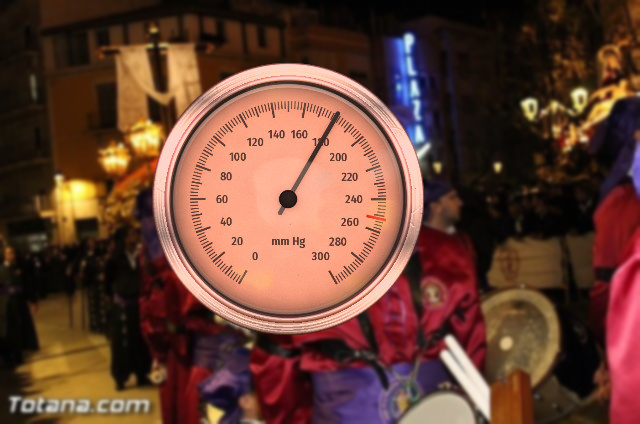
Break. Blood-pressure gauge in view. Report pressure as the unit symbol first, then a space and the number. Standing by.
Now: mmHg 180
